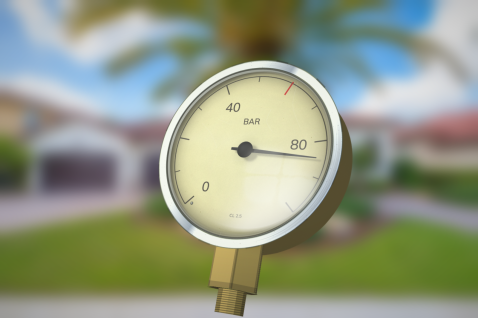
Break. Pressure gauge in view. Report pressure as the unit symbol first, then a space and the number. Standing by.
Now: bar 85
